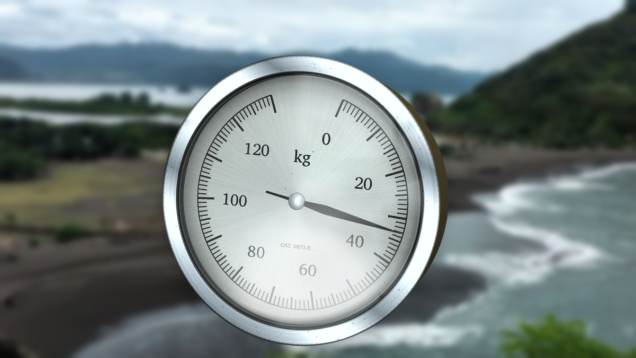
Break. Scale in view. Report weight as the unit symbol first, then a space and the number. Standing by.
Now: kg 33
